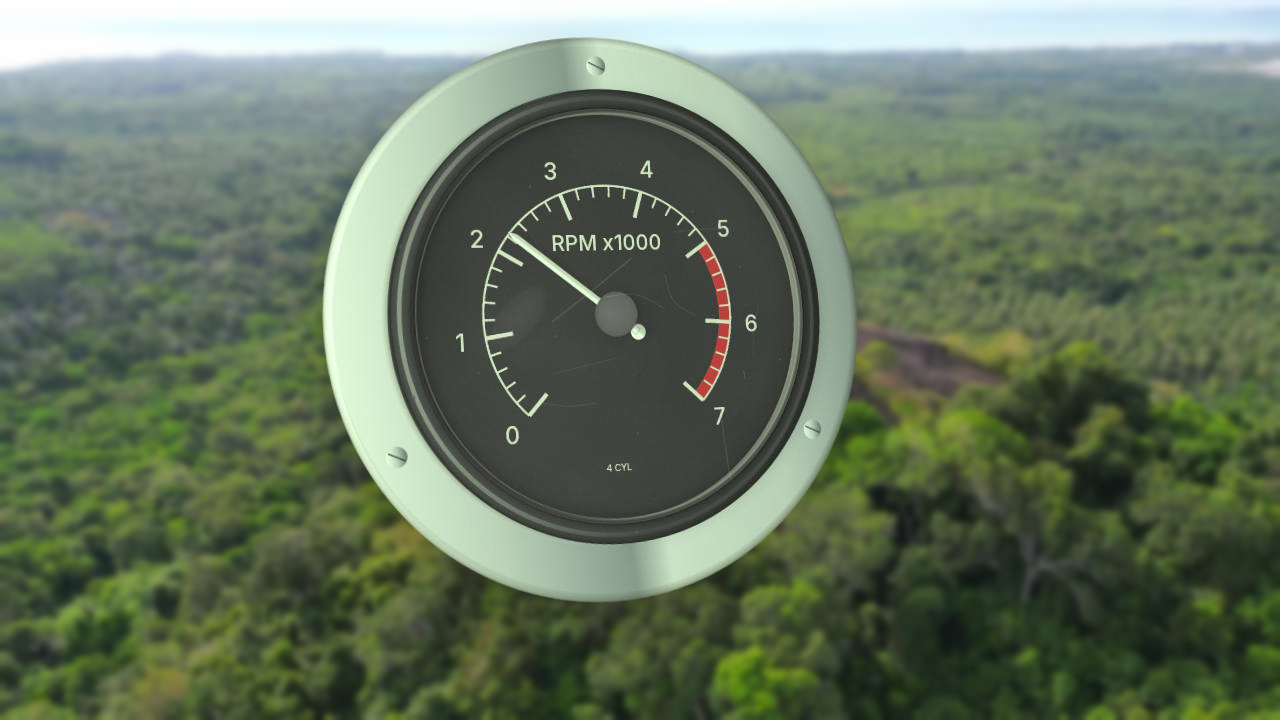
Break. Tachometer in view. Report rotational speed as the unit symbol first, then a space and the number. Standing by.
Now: rpm 2200
